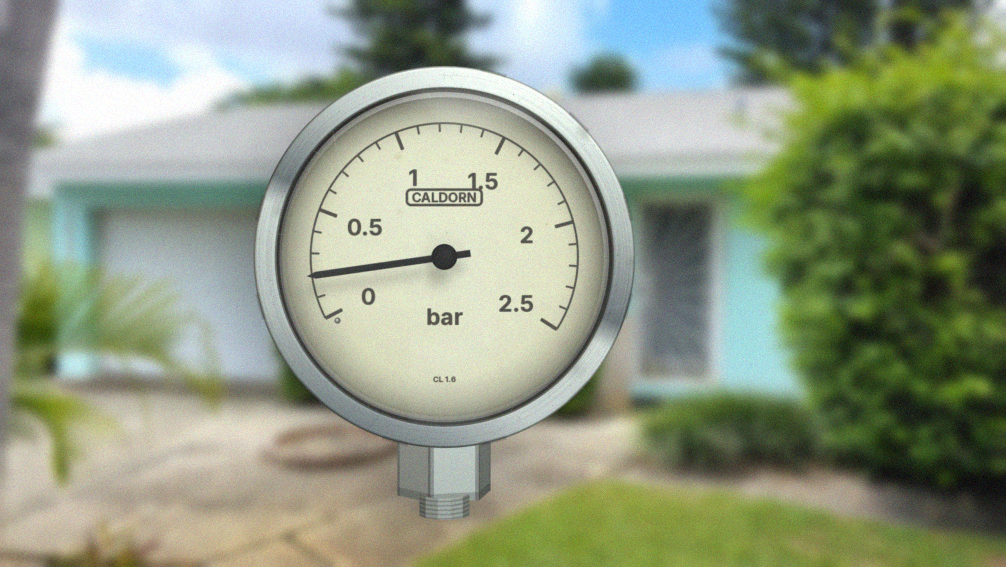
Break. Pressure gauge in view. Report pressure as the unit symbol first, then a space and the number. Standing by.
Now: bar 0.2
